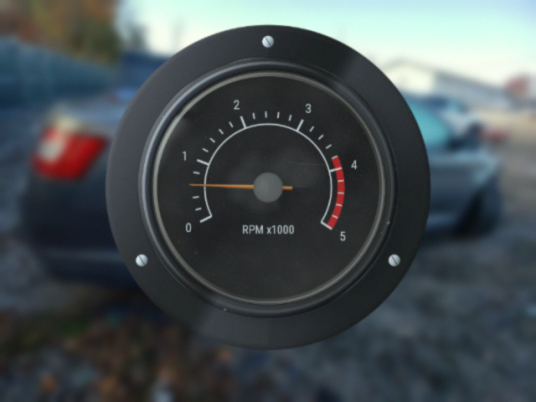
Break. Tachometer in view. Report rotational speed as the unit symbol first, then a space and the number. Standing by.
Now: rpm 600
